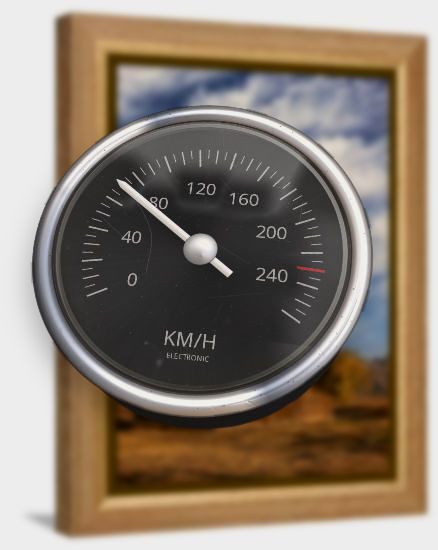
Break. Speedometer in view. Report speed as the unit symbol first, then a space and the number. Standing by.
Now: km/h 70
